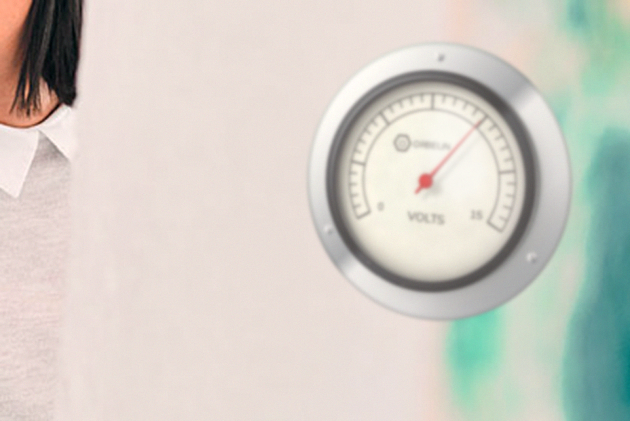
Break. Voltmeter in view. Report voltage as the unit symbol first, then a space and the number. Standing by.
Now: V 10
